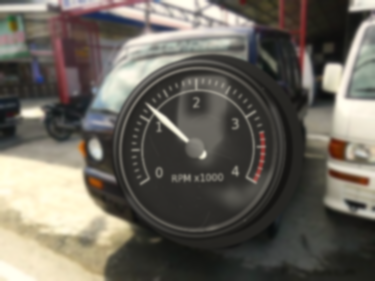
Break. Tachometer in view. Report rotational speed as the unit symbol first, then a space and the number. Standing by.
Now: rpm 1200
